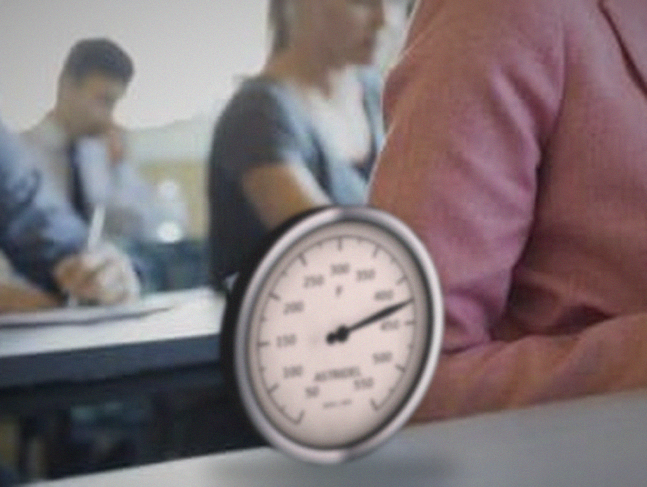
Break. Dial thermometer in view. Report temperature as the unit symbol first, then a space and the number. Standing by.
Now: °F 425
